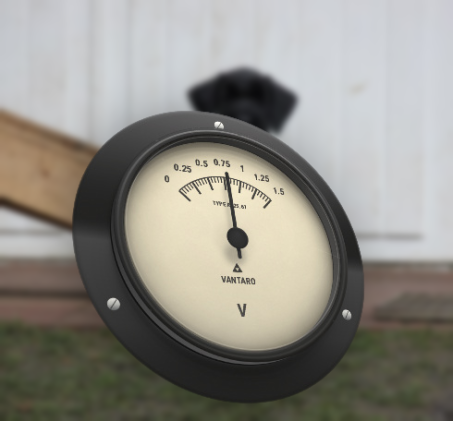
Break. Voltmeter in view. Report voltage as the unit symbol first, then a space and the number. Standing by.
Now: V 0.75
